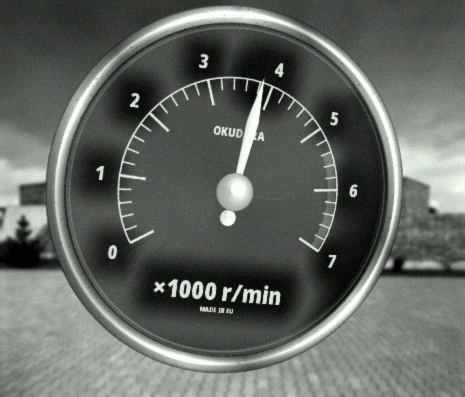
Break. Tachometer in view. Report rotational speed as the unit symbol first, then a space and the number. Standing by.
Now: rpm 3800
